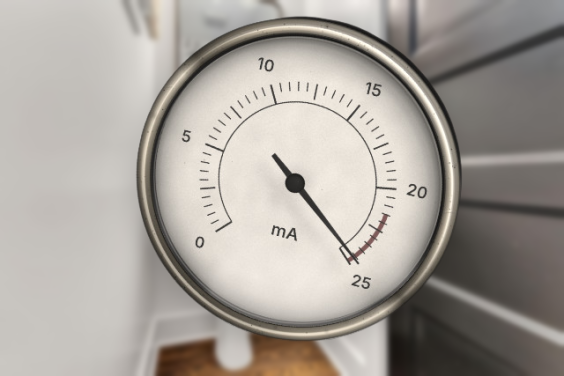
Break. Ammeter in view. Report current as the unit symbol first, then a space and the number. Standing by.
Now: mA 24.5
